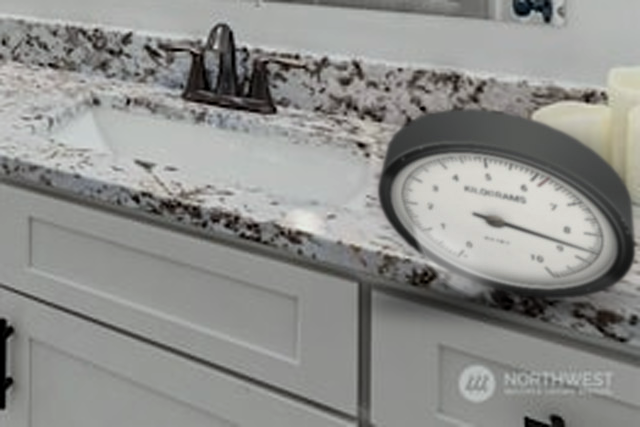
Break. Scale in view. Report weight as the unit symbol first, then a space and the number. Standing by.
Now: kg 8.5
